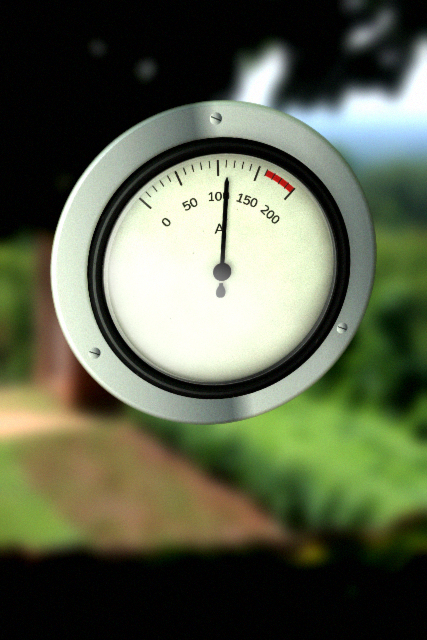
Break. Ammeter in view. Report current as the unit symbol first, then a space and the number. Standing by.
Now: A 110
